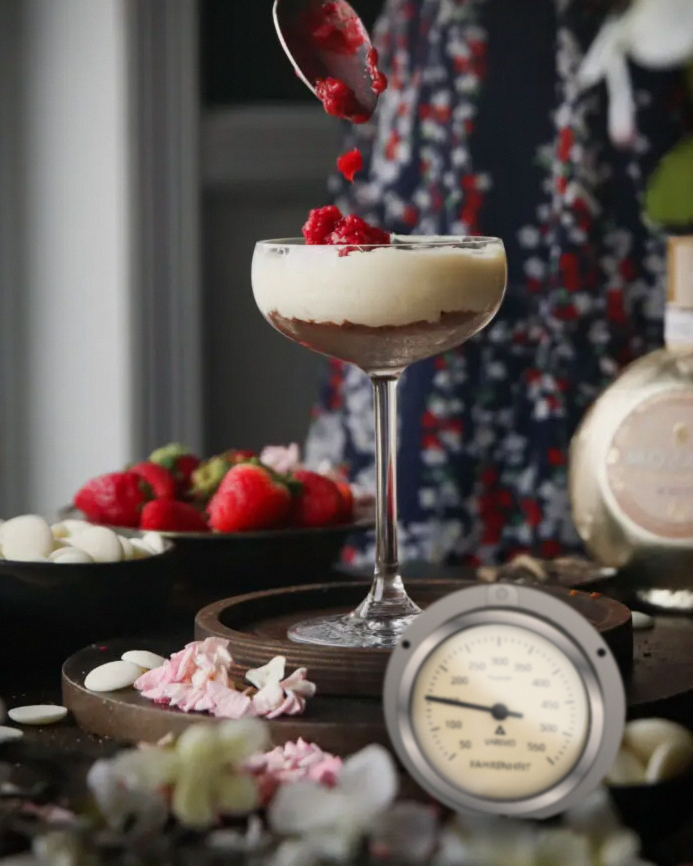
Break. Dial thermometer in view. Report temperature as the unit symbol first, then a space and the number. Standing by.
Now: °F 150
